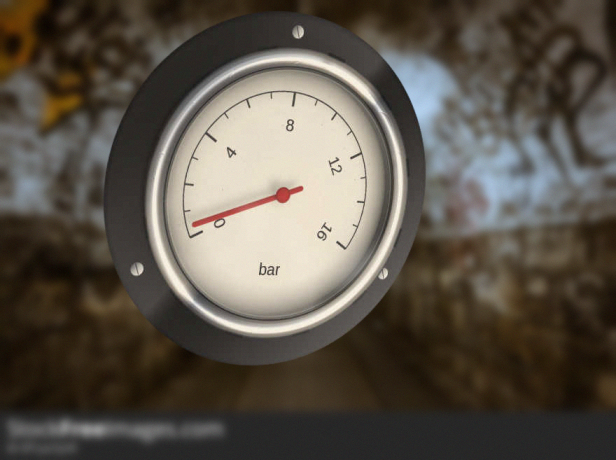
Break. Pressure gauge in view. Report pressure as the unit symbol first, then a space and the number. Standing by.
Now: bar 0.5
